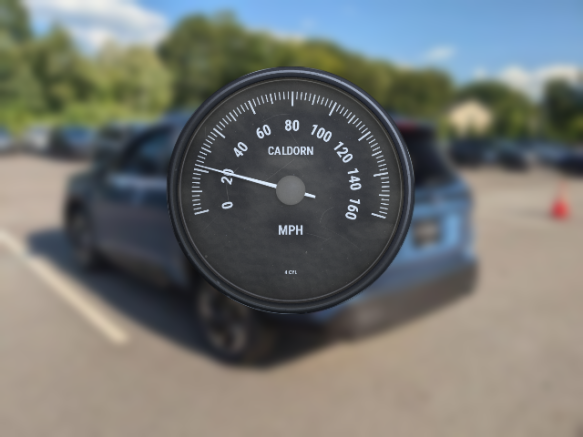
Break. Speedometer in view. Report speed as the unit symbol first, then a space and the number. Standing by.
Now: mph 22
